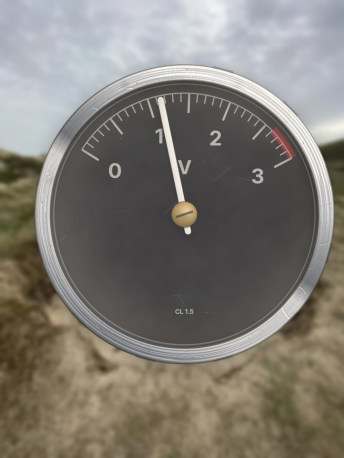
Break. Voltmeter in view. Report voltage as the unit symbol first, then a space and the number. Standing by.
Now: V 1.15
